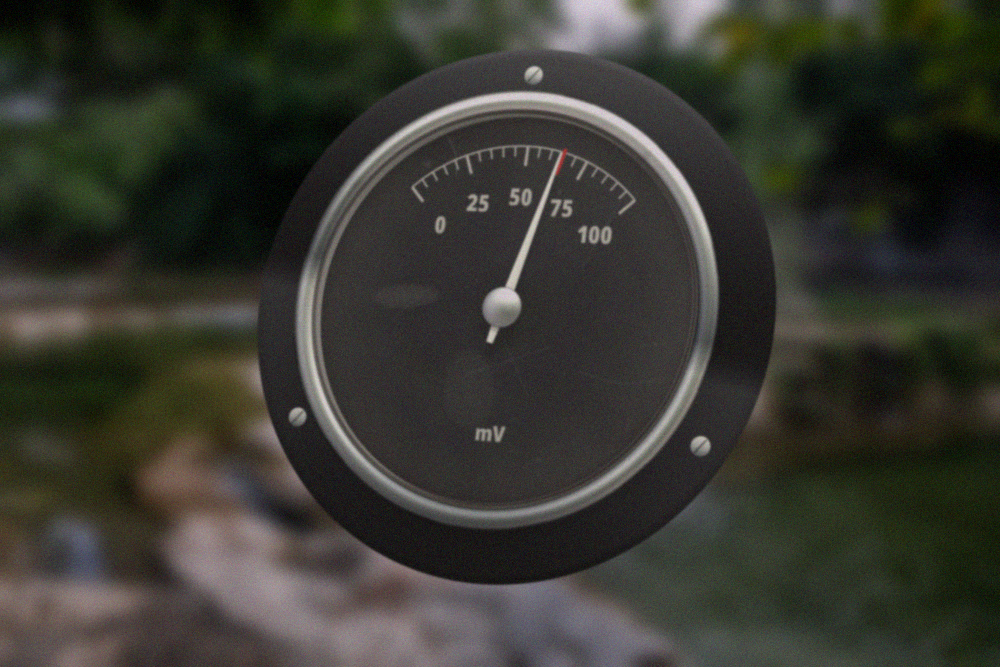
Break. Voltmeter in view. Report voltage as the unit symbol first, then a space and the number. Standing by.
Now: mV 65
